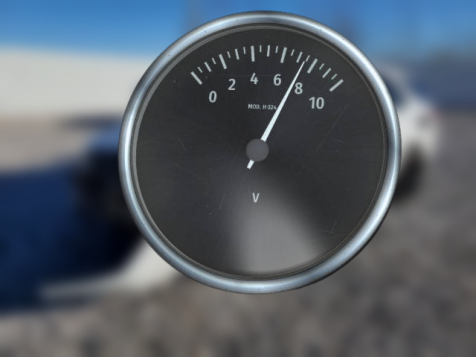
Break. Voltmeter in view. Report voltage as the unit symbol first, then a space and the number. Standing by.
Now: V 7.5
